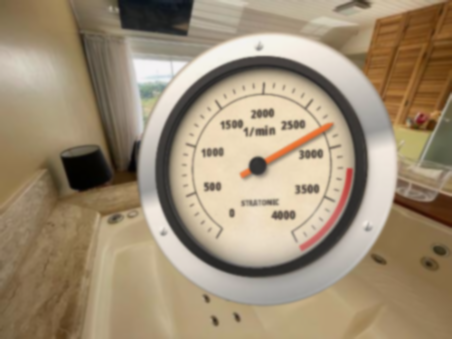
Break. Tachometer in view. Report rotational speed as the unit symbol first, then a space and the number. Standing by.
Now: rpm 2800
